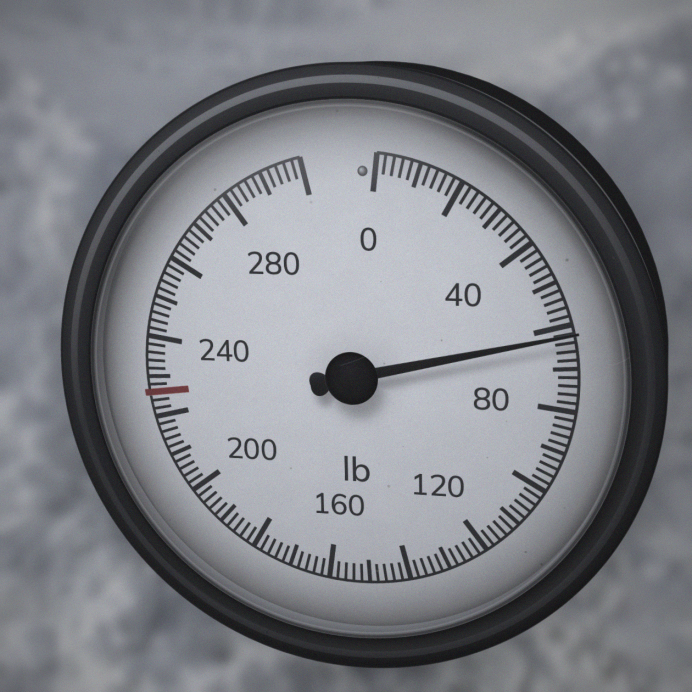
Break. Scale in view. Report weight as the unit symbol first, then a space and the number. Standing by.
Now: lb 62
